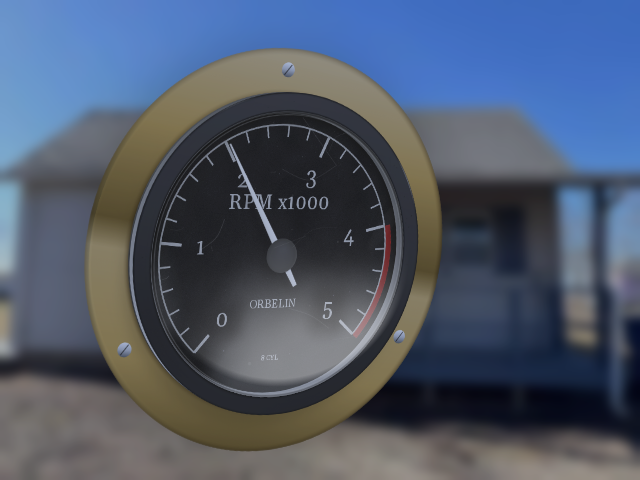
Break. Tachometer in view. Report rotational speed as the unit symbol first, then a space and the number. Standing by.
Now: rpm 2000
